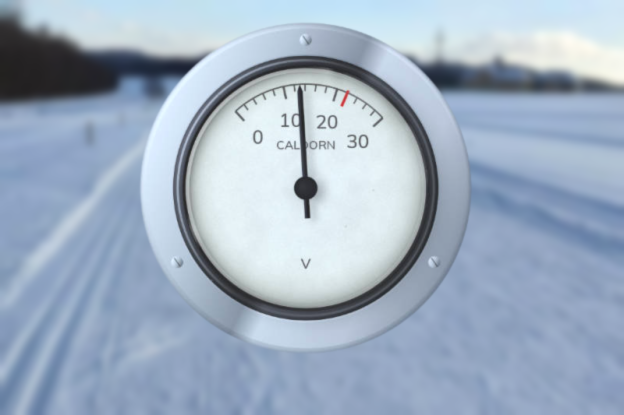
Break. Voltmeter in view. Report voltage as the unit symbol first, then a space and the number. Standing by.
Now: V 13
